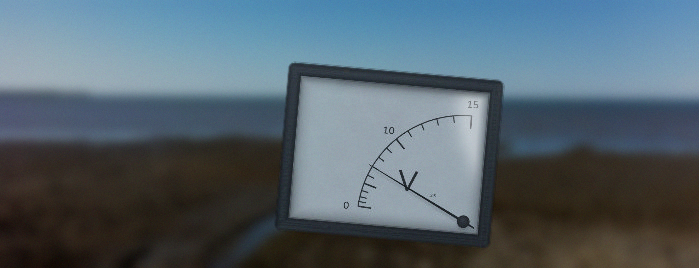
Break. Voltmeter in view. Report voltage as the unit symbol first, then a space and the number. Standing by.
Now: V 7
